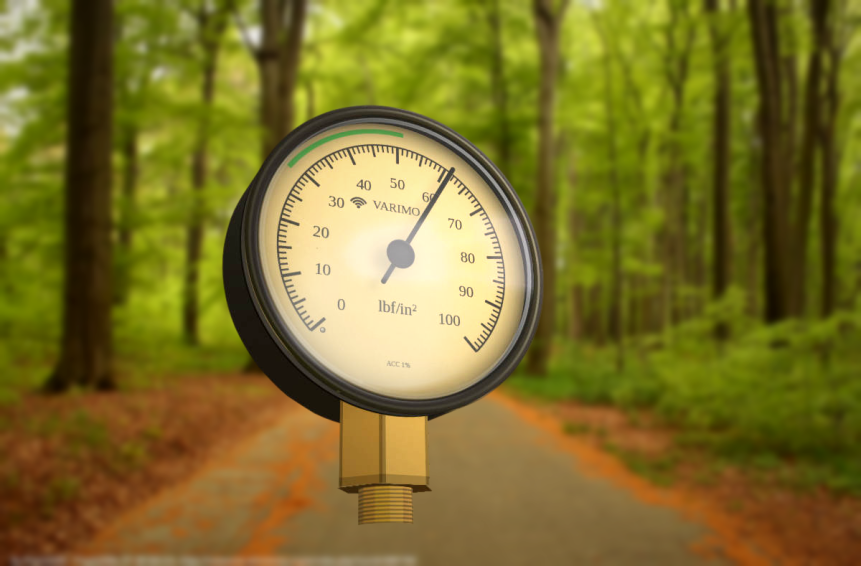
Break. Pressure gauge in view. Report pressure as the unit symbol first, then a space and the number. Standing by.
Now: psi 61
